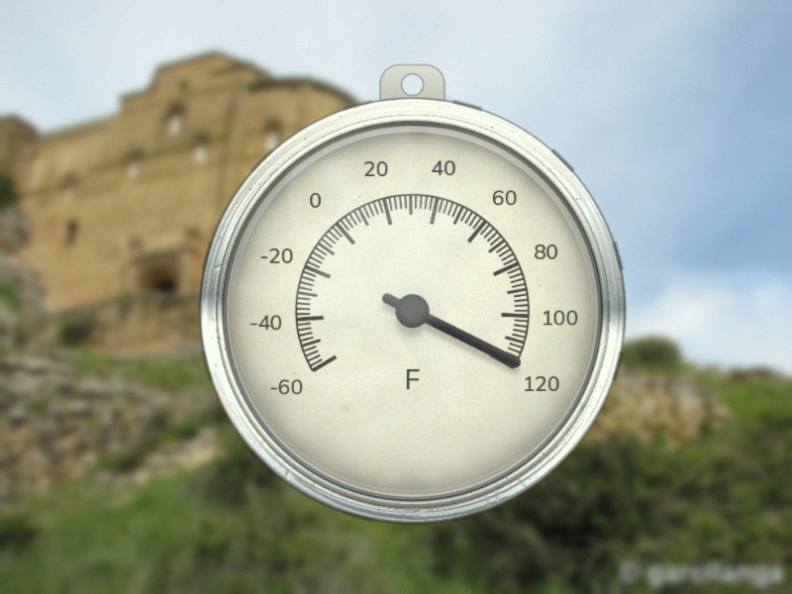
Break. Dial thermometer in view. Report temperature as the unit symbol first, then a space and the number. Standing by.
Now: °F 118
